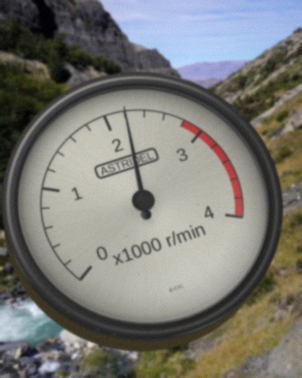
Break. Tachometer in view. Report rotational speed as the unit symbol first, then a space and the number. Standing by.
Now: rpm 2200
